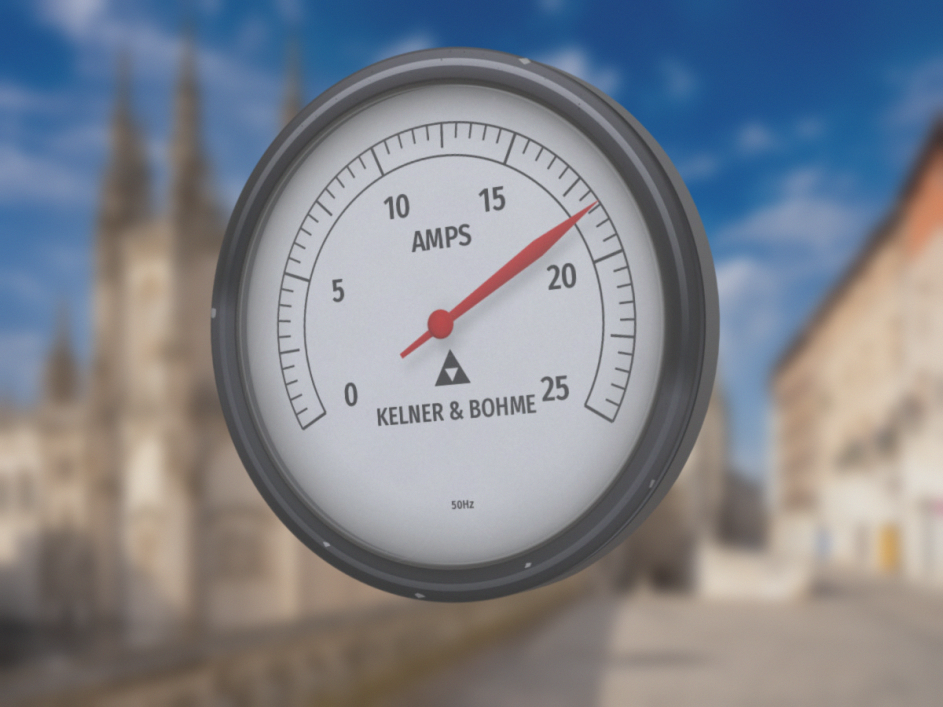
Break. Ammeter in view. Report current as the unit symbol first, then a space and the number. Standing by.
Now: A 18.5
